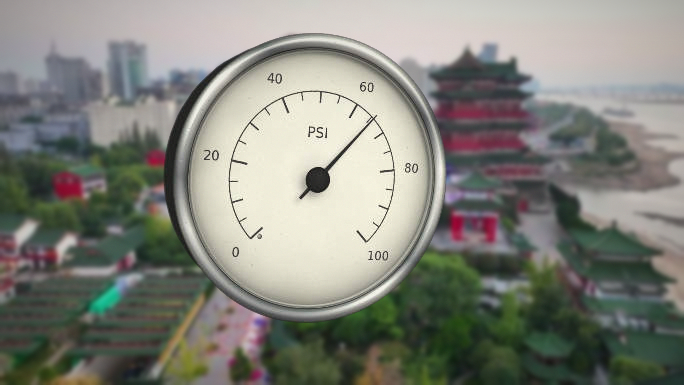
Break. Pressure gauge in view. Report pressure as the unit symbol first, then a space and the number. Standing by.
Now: psi 65
